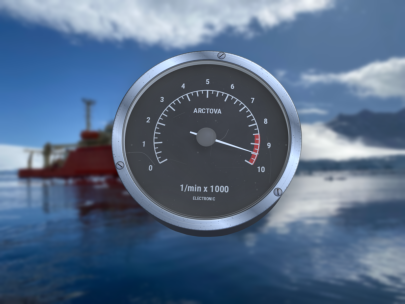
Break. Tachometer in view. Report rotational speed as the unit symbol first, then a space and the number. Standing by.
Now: rpm 9500
